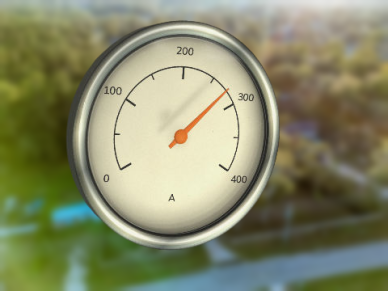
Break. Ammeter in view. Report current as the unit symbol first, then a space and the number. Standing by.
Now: A 275
